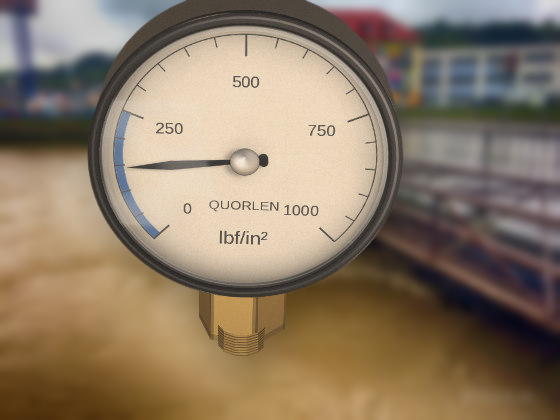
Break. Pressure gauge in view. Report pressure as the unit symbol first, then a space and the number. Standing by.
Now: psi 150
